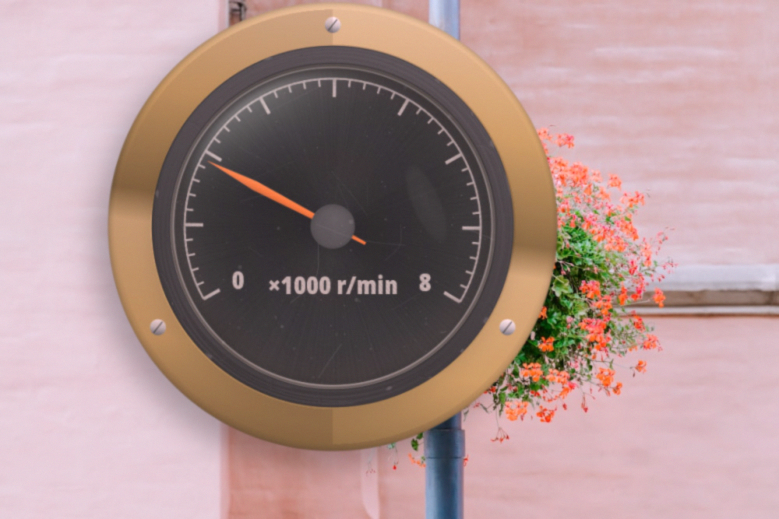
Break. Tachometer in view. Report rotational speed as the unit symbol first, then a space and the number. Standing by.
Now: rpm 1900
